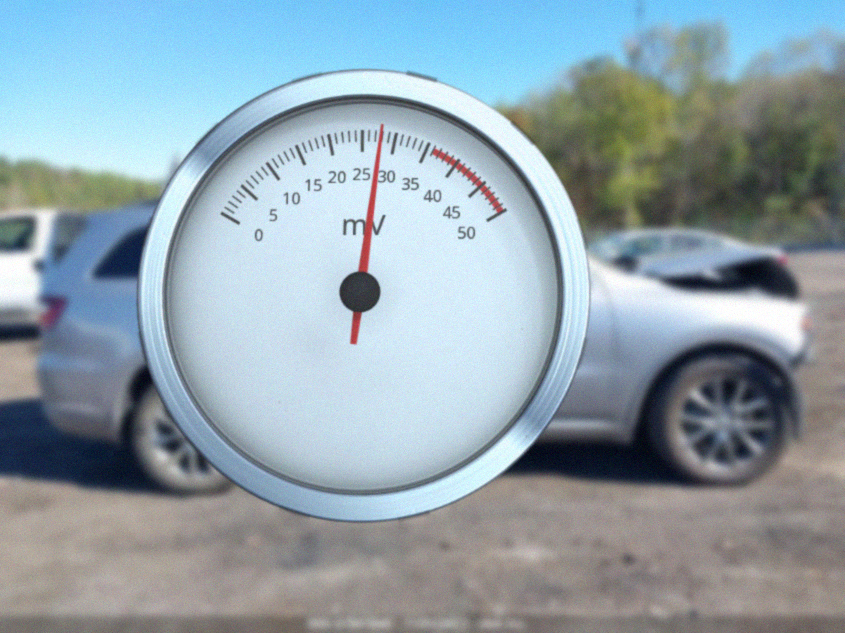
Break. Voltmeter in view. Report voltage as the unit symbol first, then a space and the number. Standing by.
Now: mV 28
